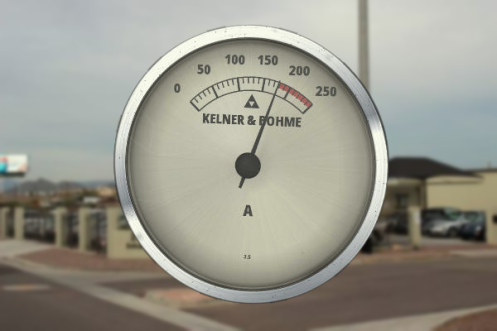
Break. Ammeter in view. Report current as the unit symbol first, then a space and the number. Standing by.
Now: A 180
